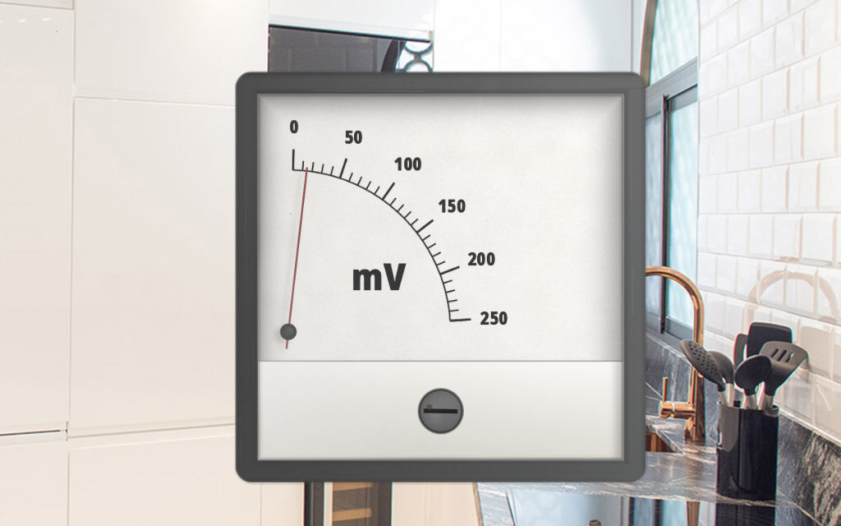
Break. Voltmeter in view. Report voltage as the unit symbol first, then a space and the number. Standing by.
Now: mV 15
